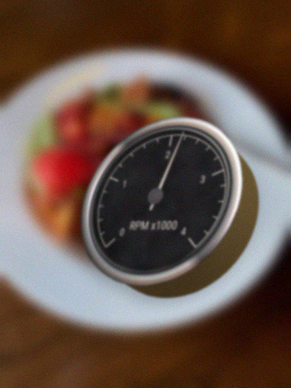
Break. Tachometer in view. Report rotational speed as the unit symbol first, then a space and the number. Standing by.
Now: rpm 2200
